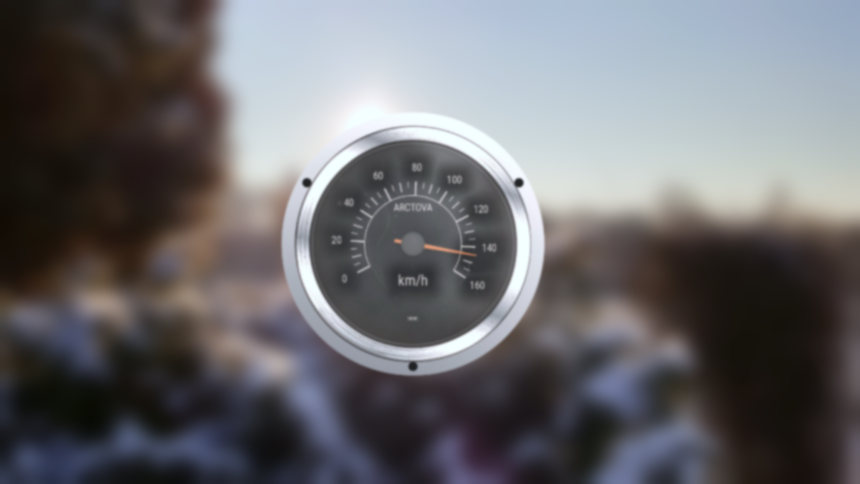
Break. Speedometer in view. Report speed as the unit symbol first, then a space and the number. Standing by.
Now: km/h 145
